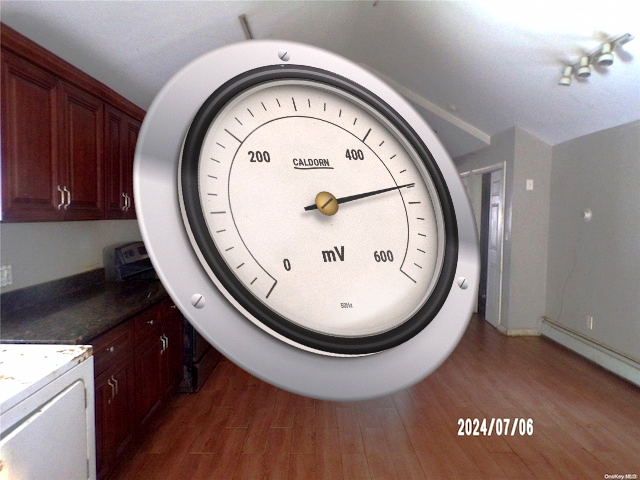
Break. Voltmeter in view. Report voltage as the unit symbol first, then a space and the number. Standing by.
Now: mV 480
